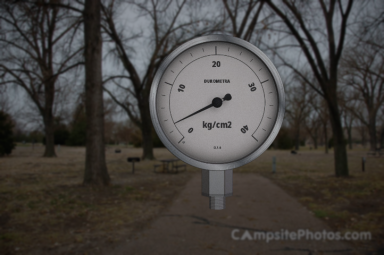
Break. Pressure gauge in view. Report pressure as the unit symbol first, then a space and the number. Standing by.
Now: kg/cm² 3
